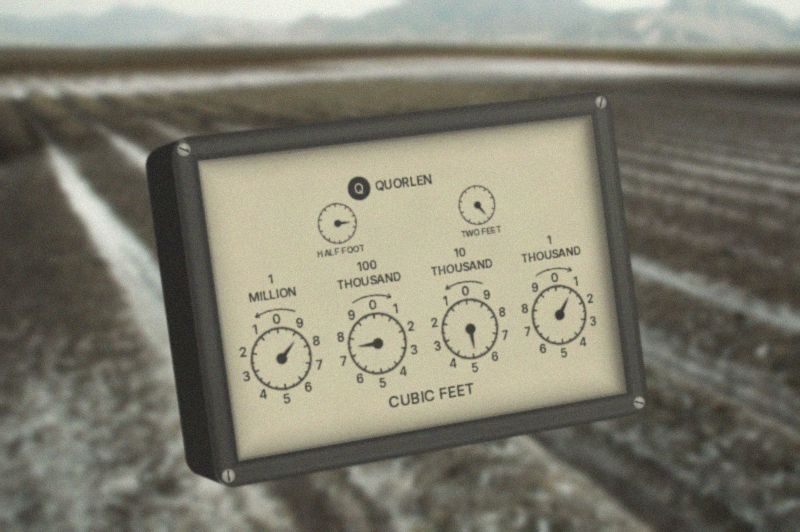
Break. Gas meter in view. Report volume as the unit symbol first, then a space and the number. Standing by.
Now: ft³ 875100
